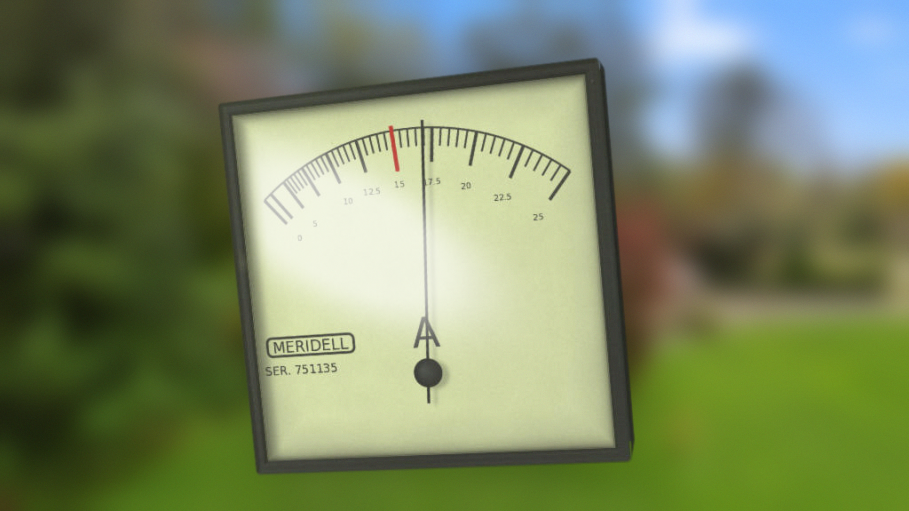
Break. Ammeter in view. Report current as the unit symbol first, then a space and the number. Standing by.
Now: A 17
